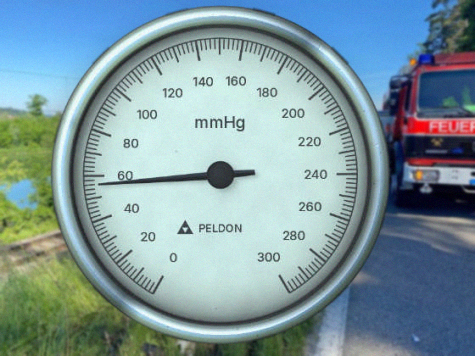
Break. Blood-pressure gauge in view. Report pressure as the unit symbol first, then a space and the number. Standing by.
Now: mmHg 56
